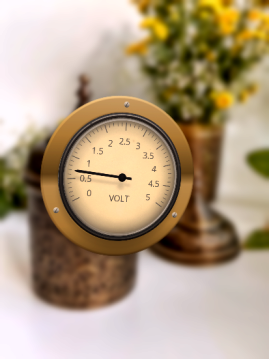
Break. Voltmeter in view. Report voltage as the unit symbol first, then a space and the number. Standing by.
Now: V 0.7
